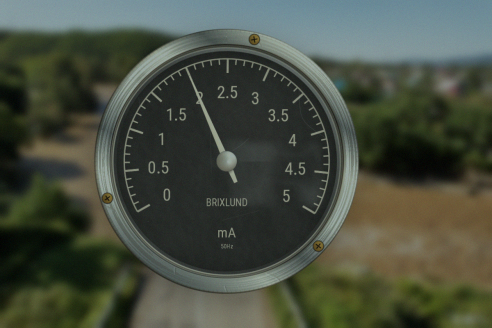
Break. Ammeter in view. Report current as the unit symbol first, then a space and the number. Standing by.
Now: mA 2
